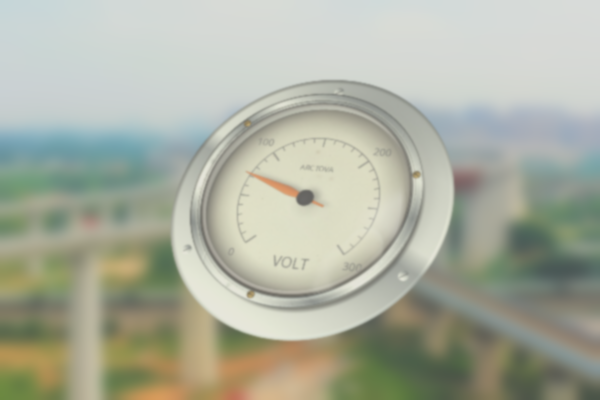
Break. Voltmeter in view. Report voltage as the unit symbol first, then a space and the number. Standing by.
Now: V 70
